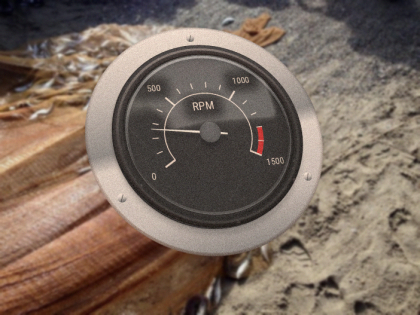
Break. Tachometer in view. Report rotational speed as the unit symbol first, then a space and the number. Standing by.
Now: rpm 250
